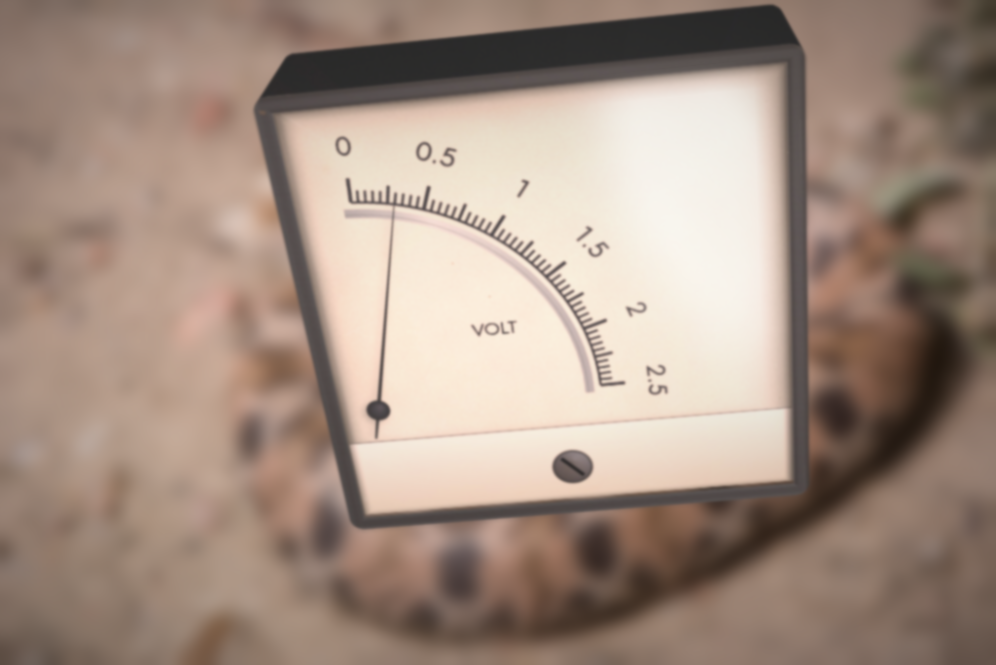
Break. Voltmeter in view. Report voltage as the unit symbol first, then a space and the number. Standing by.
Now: V 0.3
